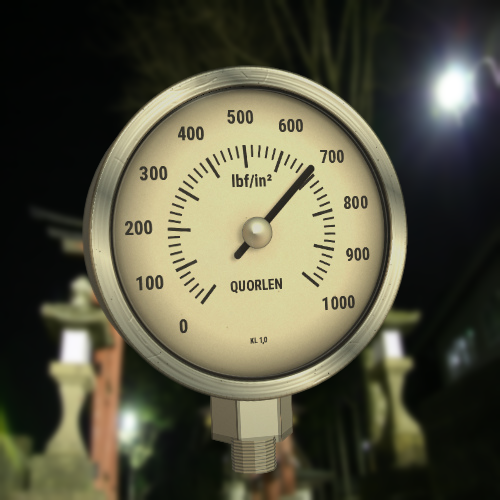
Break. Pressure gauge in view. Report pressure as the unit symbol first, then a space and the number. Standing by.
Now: psi 680
